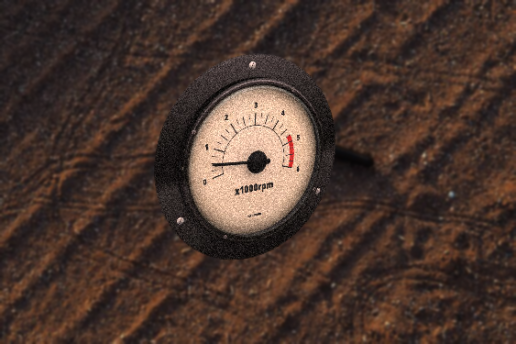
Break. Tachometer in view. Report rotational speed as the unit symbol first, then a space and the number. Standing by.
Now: rpm 500
